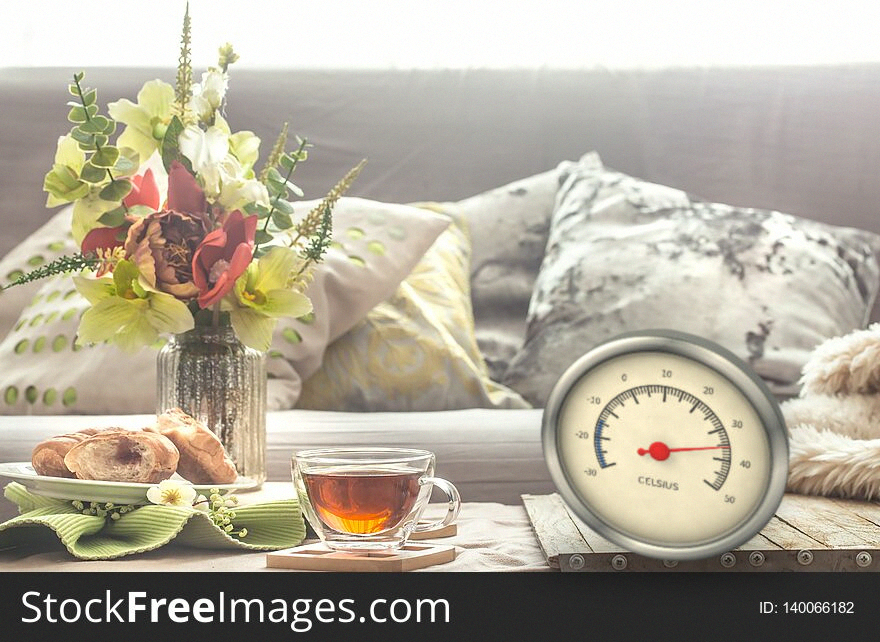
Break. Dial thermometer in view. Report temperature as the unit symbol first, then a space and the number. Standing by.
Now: °C 35
